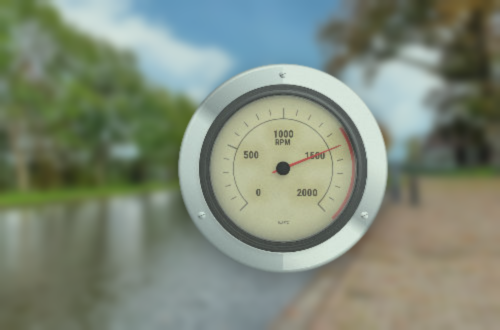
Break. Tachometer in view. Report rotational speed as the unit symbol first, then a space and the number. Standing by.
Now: rpm 1500
